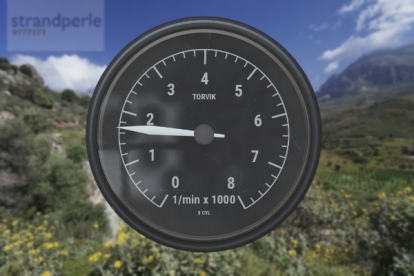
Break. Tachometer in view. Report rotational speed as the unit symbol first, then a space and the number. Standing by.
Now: rpm 1700
